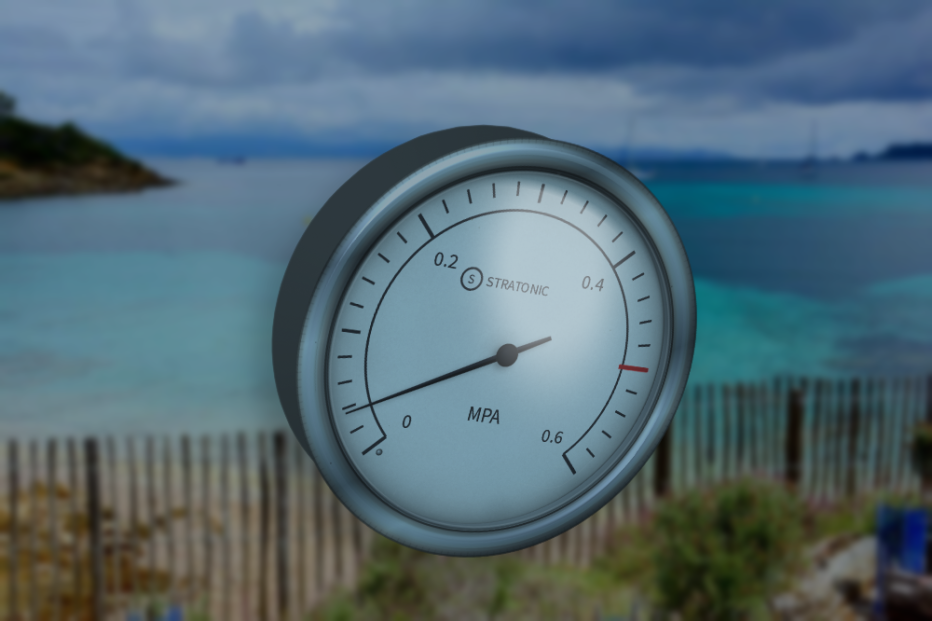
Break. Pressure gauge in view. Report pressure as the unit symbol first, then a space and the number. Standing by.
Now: MPa 0.04
